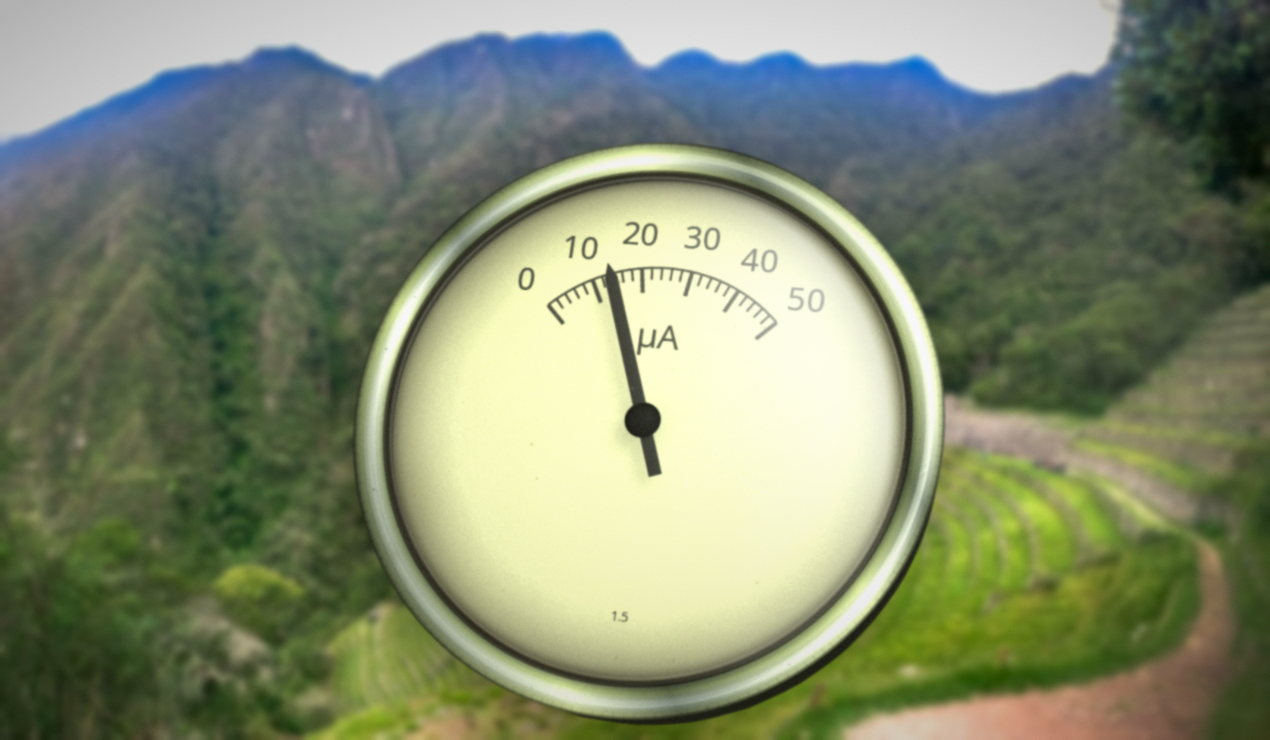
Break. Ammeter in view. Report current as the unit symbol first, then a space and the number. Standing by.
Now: µA 14
